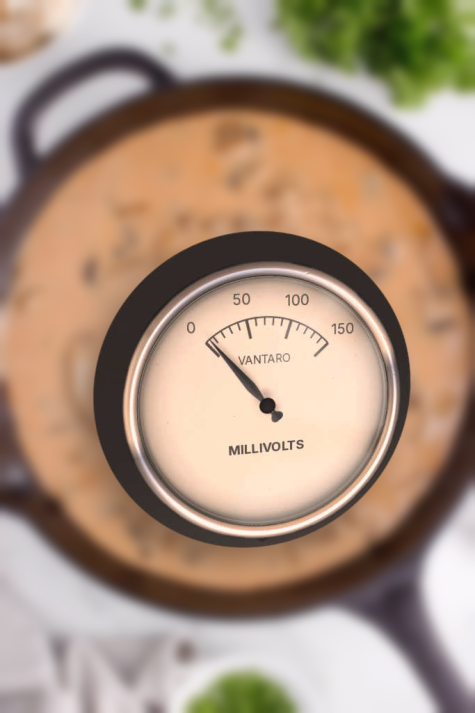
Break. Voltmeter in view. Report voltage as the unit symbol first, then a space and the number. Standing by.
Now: mV 5
